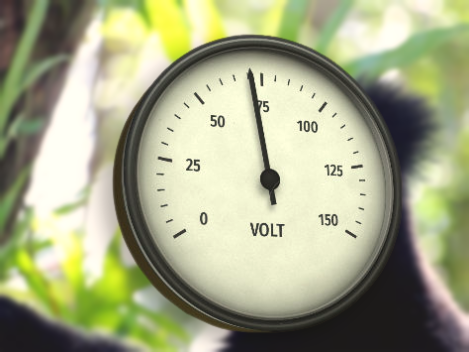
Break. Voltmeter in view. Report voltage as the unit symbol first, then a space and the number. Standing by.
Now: V 70
